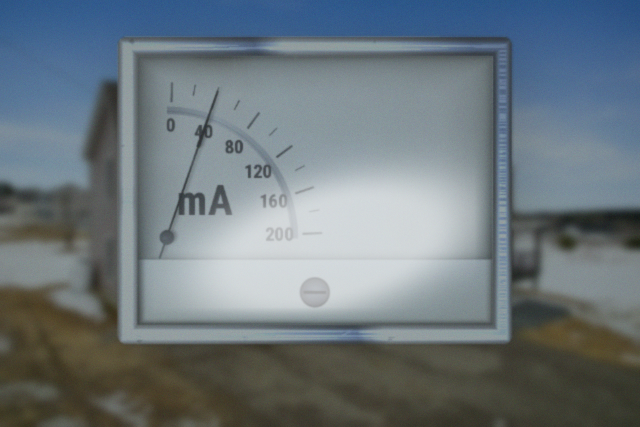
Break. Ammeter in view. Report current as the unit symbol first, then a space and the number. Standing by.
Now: mA 40
